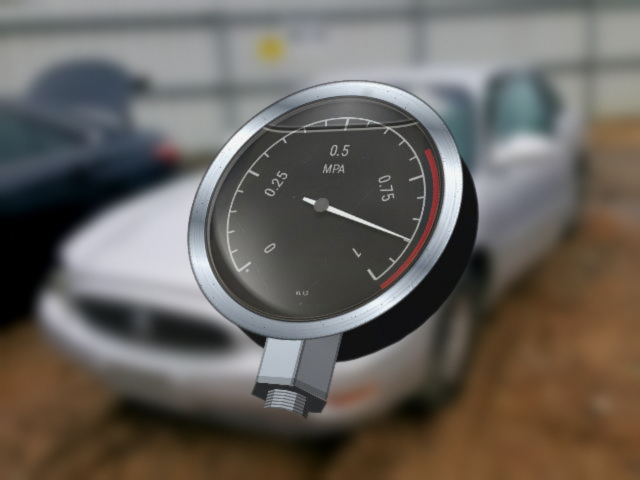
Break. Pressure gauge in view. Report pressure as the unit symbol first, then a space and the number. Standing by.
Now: MPa 0.9
